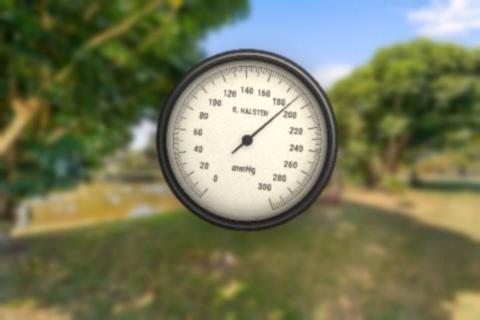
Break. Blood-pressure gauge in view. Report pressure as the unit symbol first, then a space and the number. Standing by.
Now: mmHg 190
